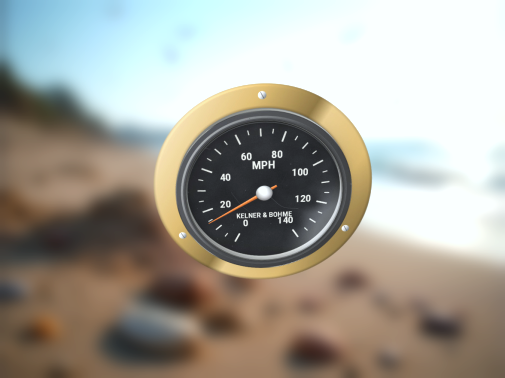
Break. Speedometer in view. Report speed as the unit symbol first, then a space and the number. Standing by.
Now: mph 15
